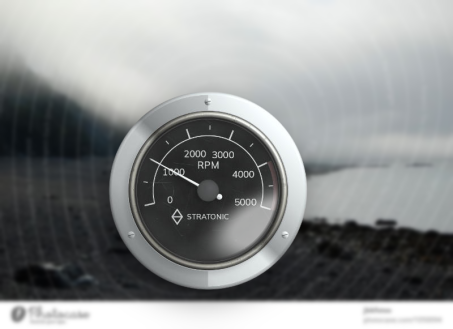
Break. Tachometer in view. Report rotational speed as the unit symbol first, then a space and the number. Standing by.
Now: rpm 1000
